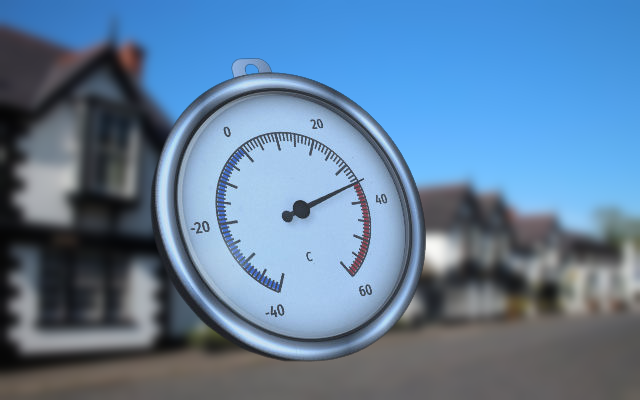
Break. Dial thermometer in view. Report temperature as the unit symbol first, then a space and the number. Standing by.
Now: °C 35
